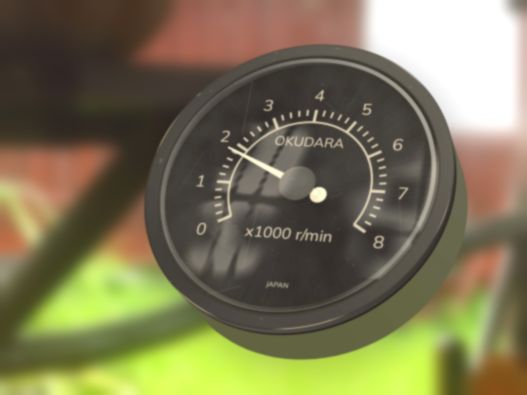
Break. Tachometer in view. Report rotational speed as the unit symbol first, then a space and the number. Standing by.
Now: rpm 1800
